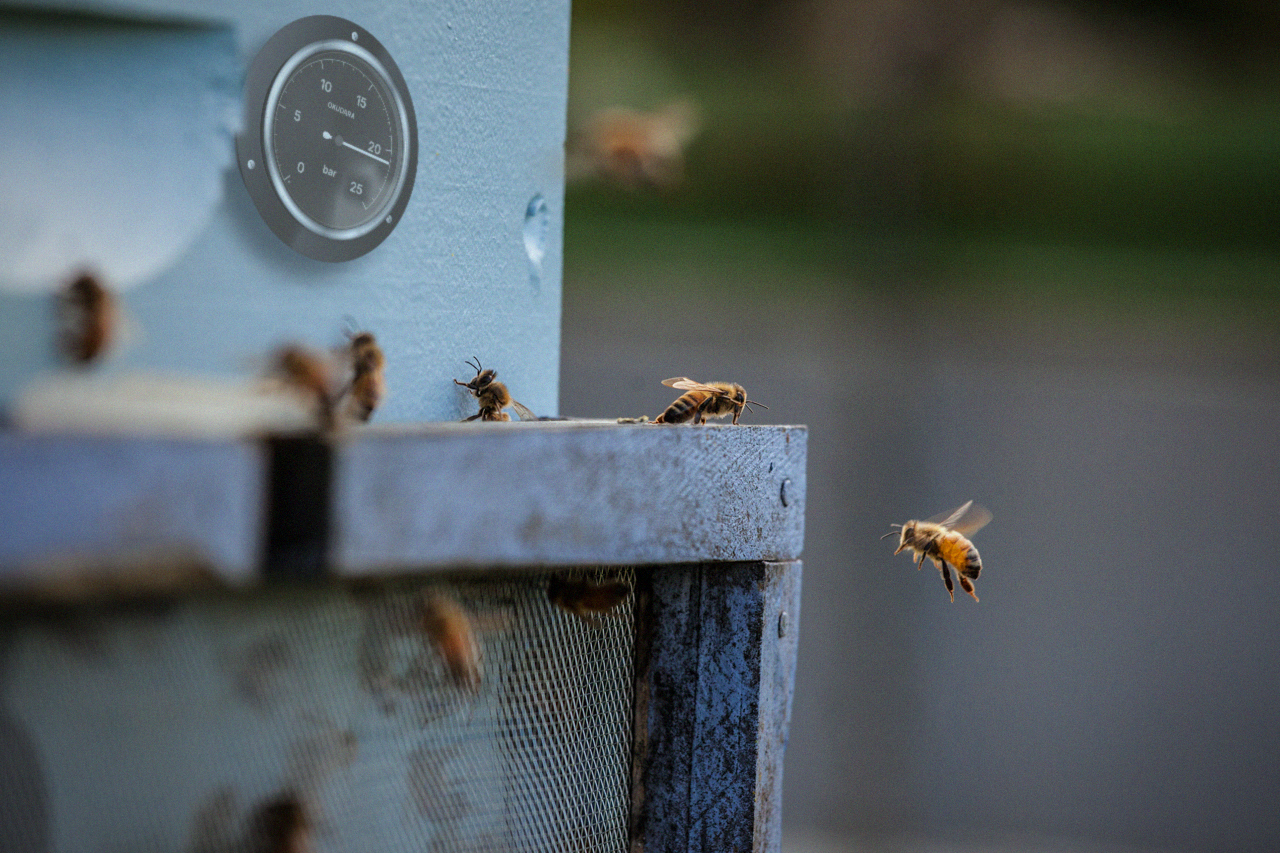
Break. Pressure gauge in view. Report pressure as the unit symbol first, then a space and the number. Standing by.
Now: bar 21
